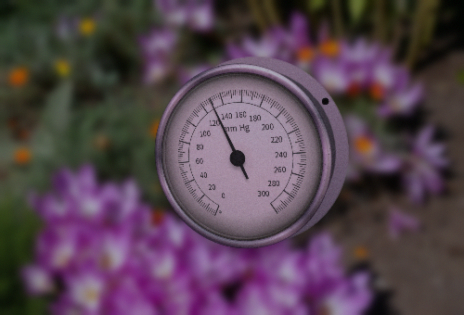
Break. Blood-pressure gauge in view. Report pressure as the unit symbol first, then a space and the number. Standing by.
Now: mmHg 130
